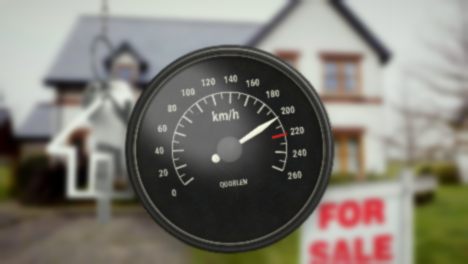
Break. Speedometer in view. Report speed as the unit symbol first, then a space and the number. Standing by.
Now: km/h 200
